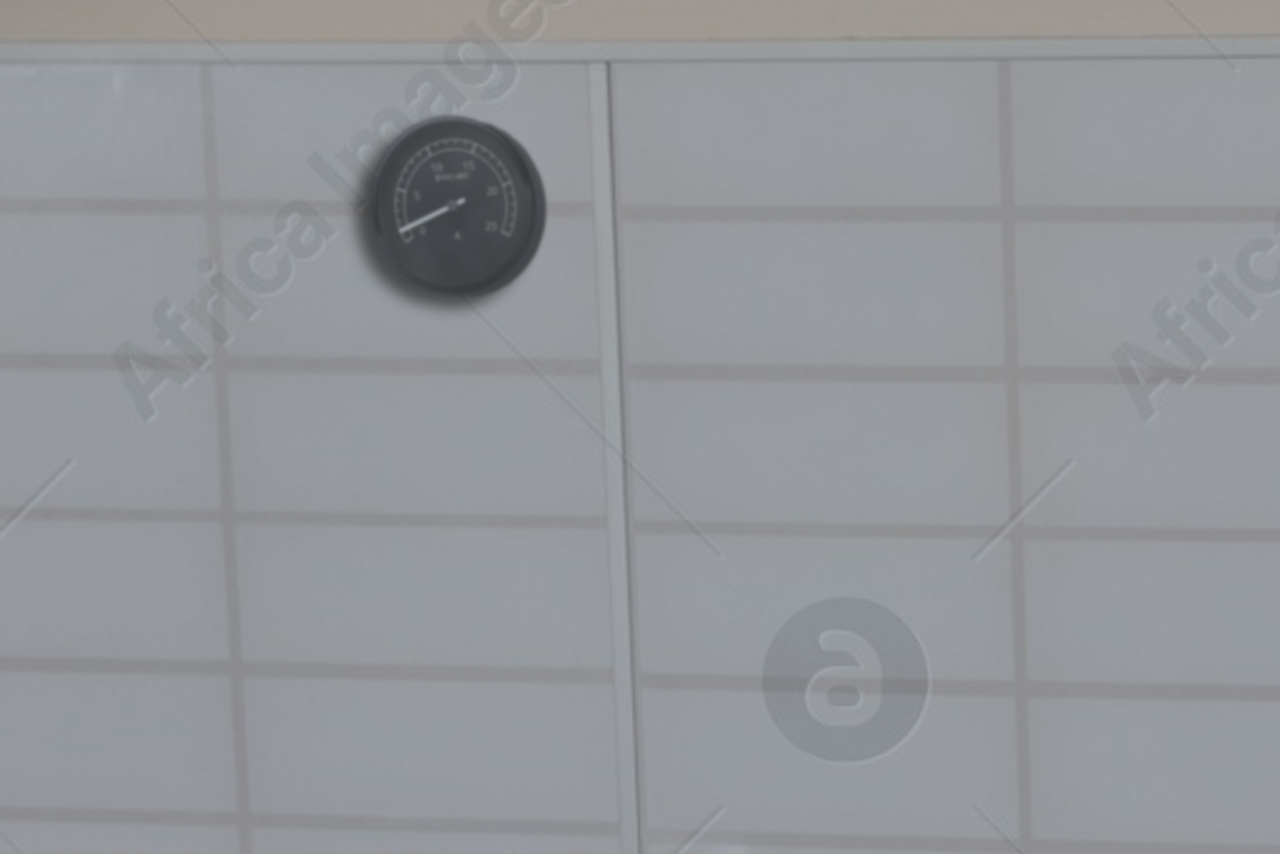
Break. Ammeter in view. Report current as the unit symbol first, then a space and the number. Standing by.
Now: A 1
